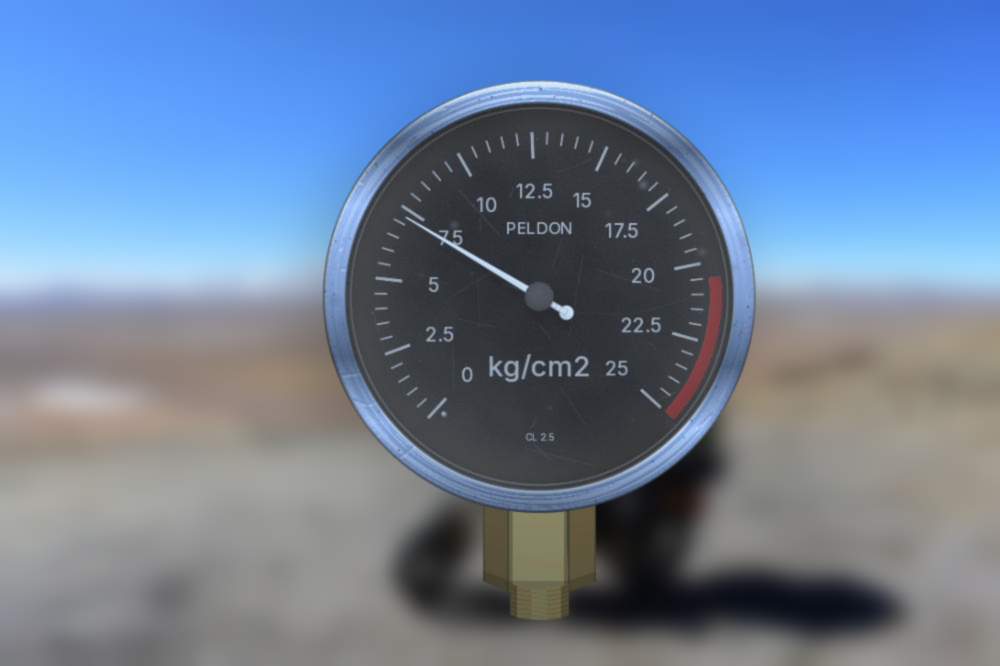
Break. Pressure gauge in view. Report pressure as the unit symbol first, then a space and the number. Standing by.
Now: kg/cm² 7.25
